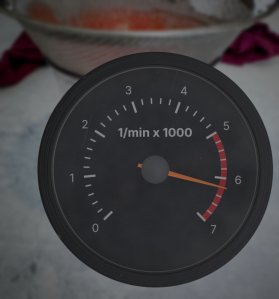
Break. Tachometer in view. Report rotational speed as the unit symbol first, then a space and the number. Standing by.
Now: rpm 6200
